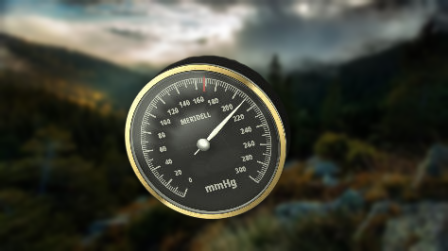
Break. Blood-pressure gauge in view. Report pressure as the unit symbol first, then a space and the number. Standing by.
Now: mmHg 210
